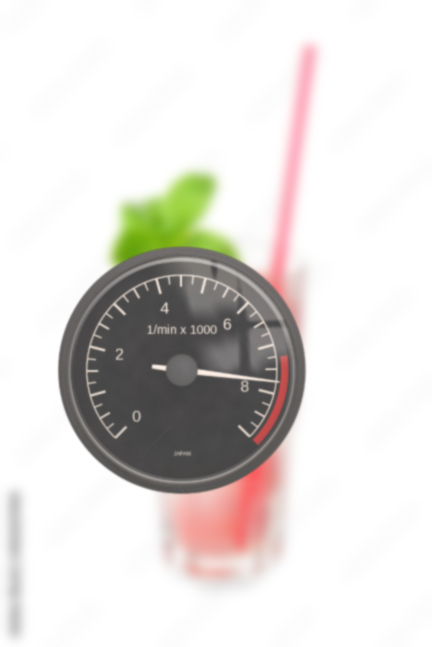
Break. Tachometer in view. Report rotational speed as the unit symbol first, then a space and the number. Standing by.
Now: rpm 7750
